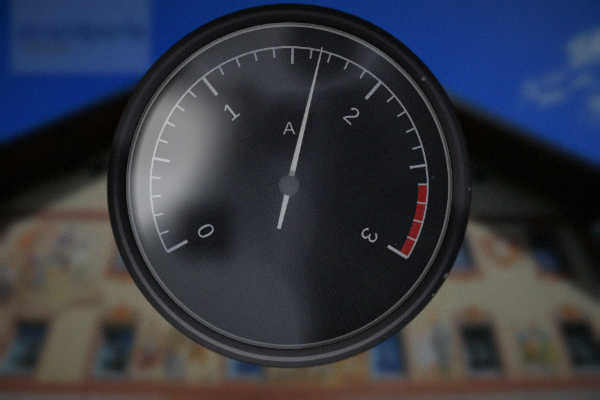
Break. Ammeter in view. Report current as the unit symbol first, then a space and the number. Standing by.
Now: A 1.65
